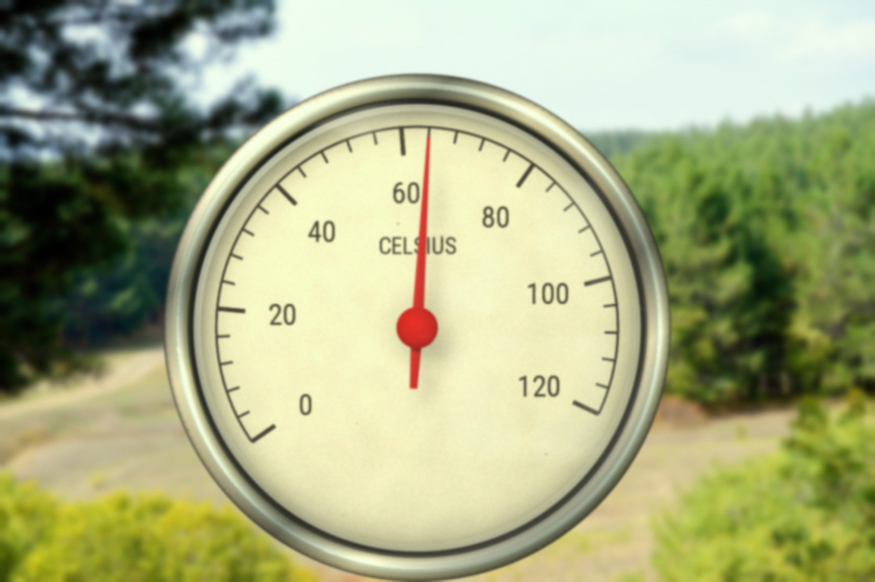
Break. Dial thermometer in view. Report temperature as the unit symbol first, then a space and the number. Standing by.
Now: °C 64
